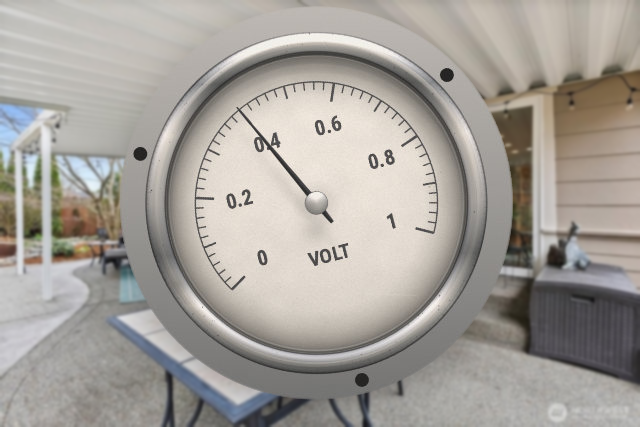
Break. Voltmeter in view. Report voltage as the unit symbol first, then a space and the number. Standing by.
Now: V 0.4
